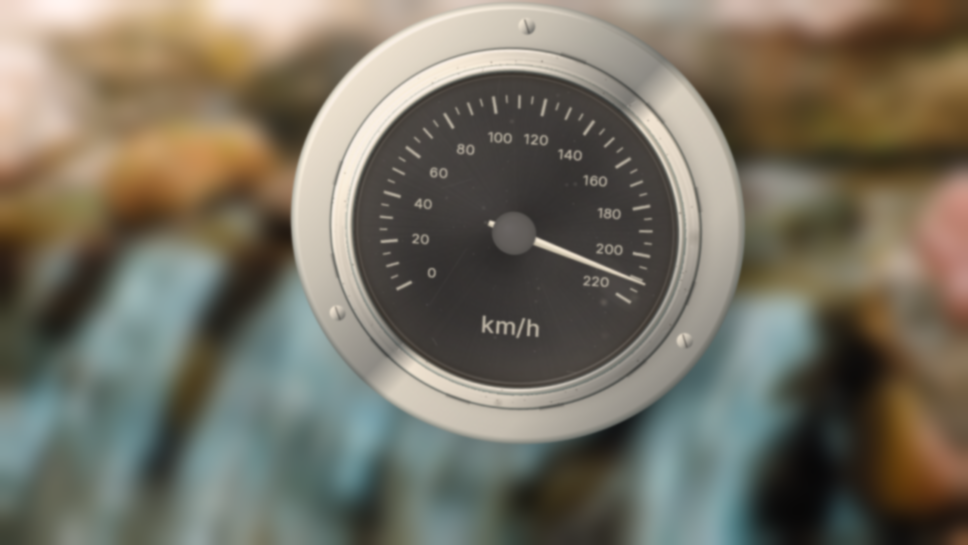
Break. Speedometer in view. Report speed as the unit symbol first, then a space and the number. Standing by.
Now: km/h 210
